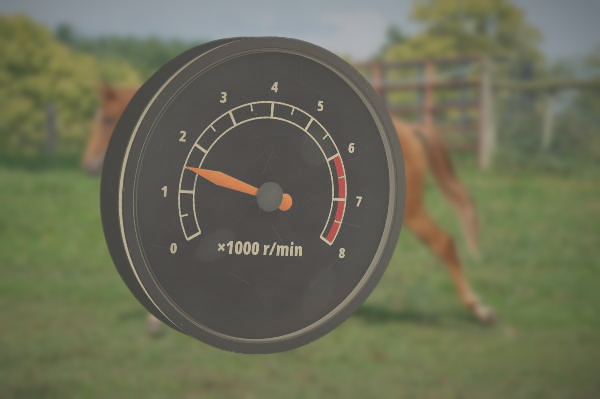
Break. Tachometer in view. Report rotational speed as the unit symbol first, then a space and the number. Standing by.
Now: rpm 1500
